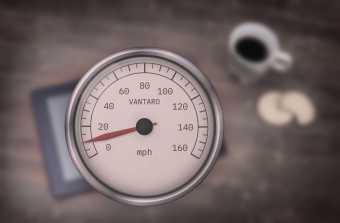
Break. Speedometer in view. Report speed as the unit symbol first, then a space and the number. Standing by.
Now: mph 10
